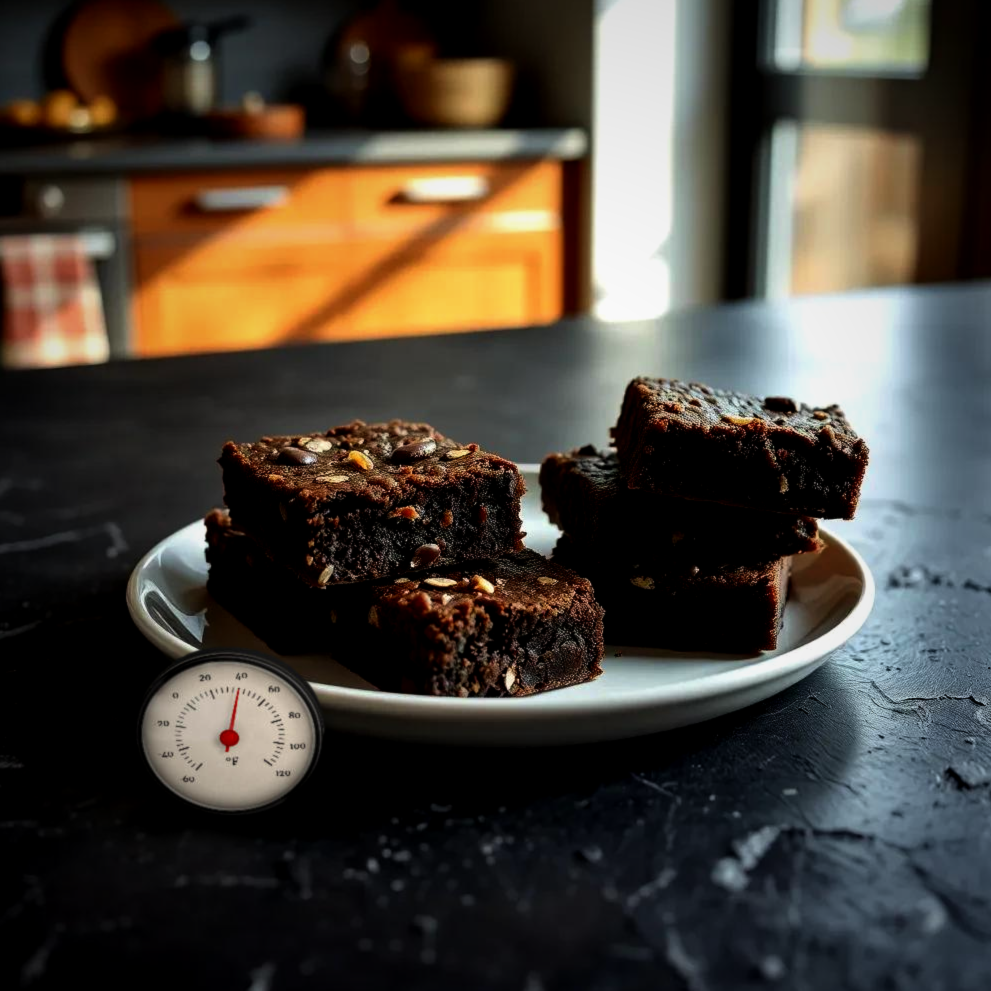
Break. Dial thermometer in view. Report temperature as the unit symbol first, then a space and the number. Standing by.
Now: °F 40
